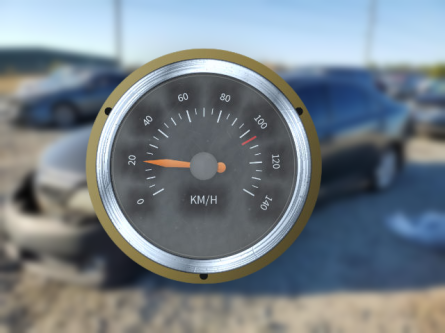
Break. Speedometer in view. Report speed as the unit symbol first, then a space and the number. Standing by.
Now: km/h 20
